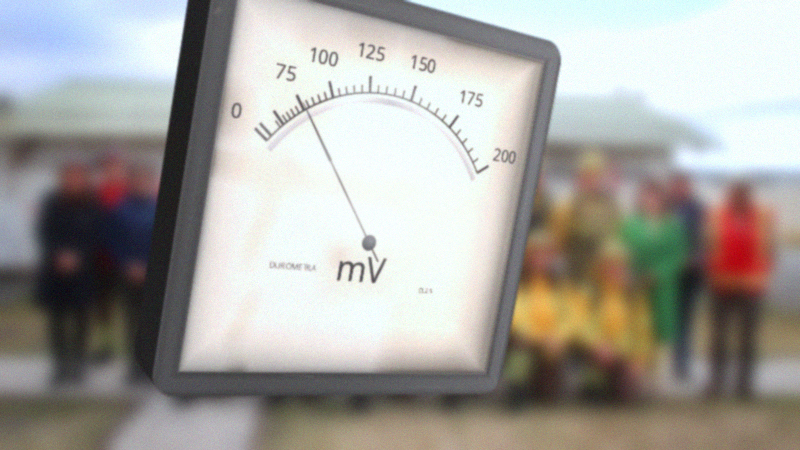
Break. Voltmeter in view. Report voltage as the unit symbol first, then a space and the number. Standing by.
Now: mV 75
